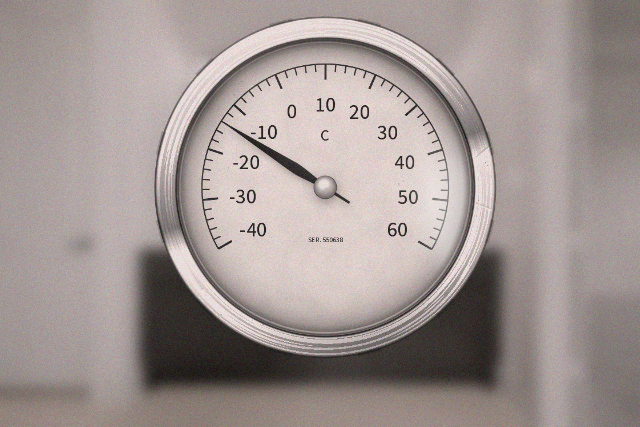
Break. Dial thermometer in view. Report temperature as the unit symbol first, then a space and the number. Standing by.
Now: °C -14
